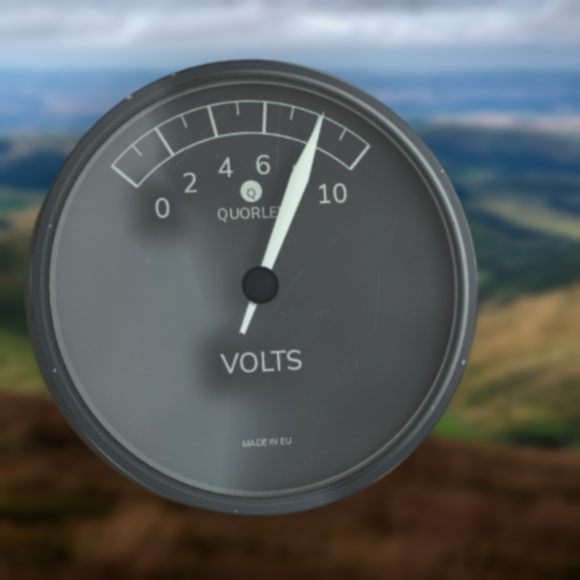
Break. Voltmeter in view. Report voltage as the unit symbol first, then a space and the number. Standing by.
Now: V 8
